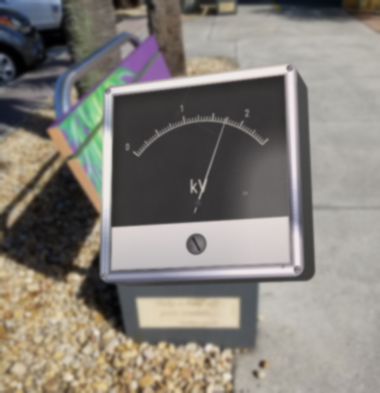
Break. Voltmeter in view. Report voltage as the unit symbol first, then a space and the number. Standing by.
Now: kV 1.75
